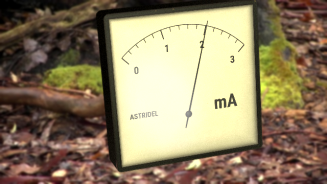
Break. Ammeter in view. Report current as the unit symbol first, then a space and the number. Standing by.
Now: mA 2
